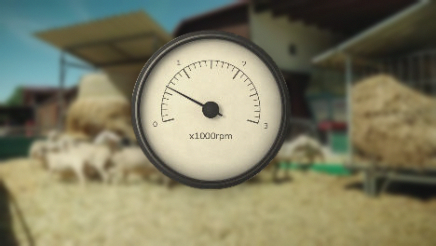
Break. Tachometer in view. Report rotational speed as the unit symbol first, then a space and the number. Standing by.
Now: rpm 600
